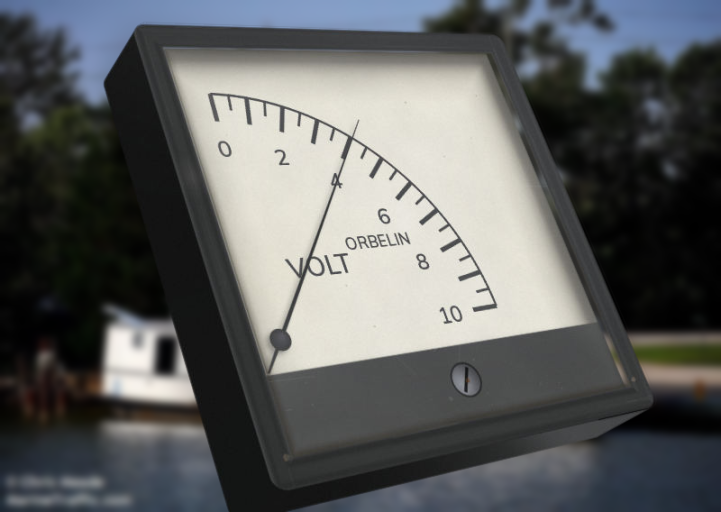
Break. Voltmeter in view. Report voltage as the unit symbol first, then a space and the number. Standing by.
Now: V 4
